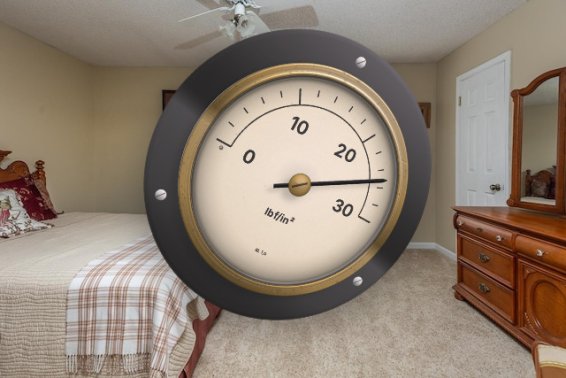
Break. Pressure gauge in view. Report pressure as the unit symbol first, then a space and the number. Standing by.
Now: psi 25
